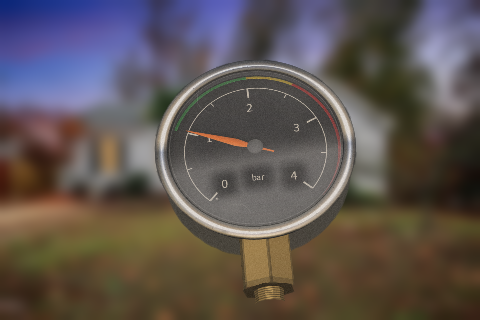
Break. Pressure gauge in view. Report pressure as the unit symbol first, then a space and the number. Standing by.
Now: bar 1
